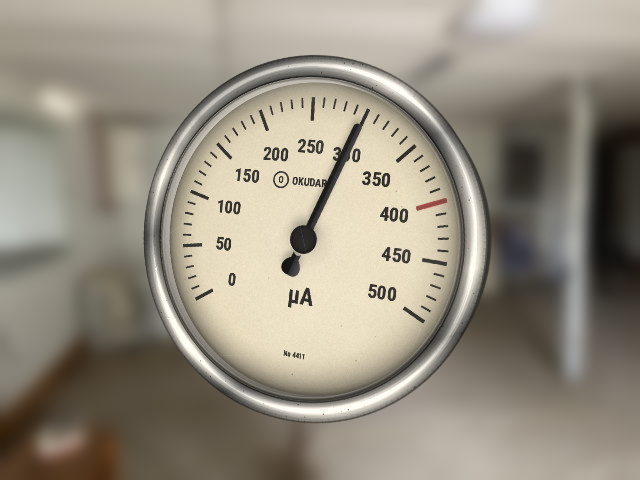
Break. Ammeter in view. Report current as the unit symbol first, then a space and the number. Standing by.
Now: µA 300
